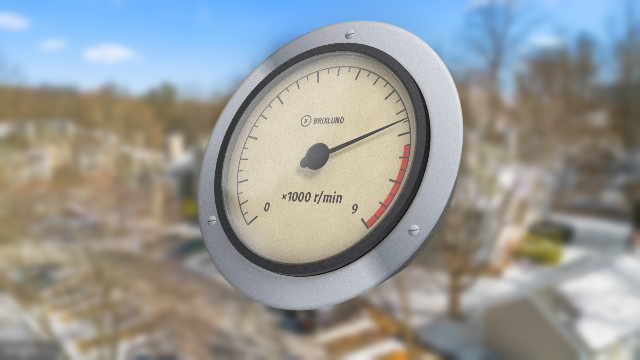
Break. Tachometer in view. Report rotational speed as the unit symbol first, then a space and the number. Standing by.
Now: rpm 6750
